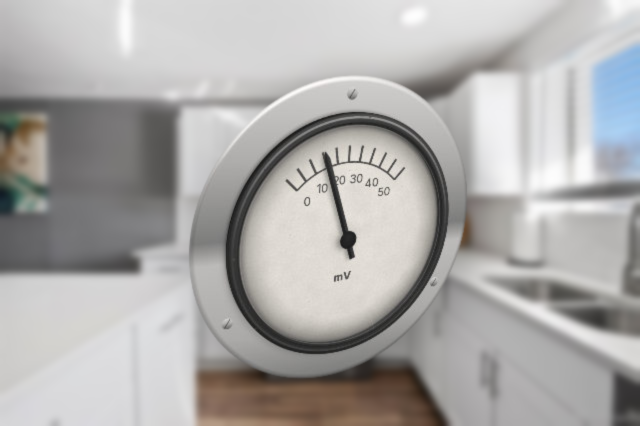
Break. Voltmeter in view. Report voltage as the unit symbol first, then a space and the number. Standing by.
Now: mV 15
